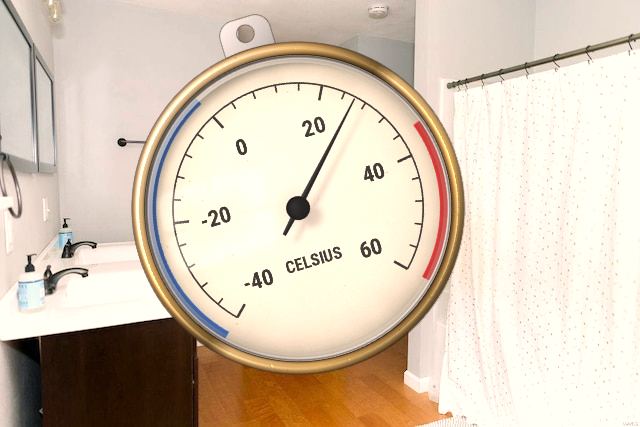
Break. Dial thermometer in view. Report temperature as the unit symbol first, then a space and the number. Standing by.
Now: °C 26
